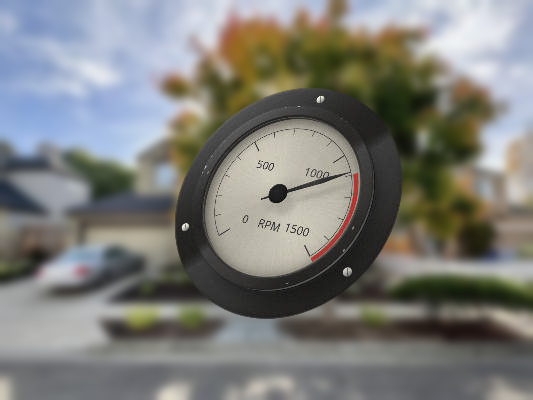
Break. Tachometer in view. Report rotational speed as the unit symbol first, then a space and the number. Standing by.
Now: rpm 1100
